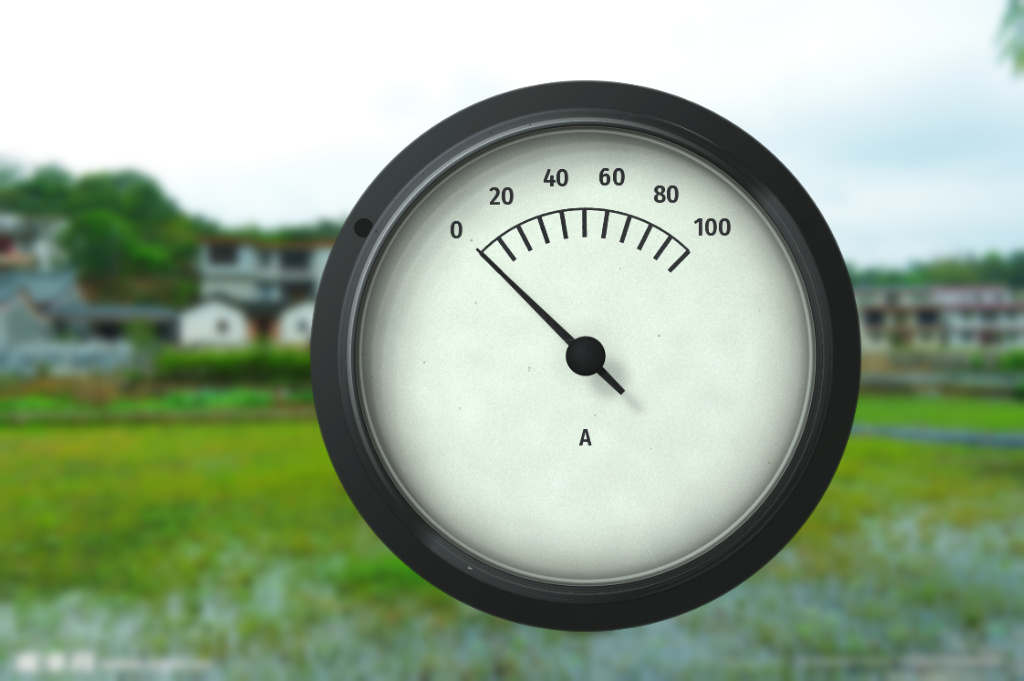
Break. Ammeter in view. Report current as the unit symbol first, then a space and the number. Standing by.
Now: A 0
